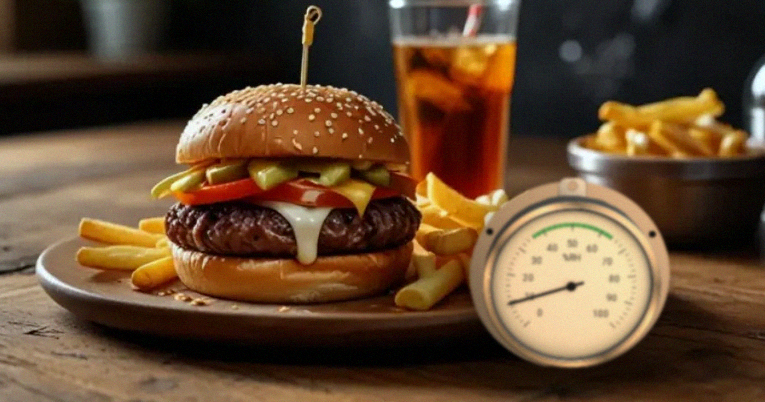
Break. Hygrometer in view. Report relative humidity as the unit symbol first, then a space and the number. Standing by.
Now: % 10
